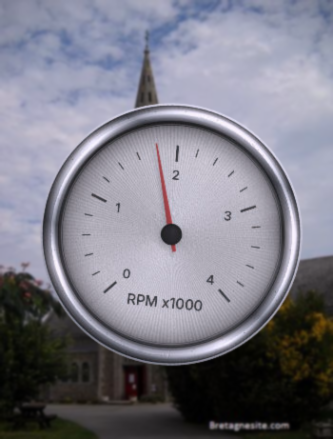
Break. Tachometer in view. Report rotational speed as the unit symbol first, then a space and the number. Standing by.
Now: rpm 1800
